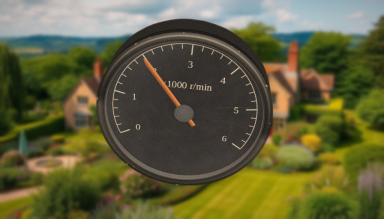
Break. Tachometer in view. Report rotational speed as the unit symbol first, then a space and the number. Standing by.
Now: rpm 2000
